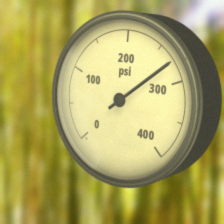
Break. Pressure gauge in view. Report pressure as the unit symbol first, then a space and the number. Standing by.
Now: psi 275
